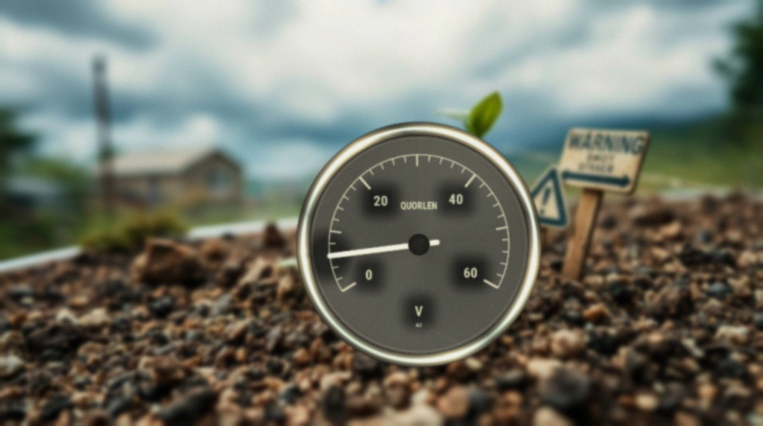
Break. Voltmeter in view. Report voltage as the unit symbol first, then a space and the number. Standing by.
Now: V 6
